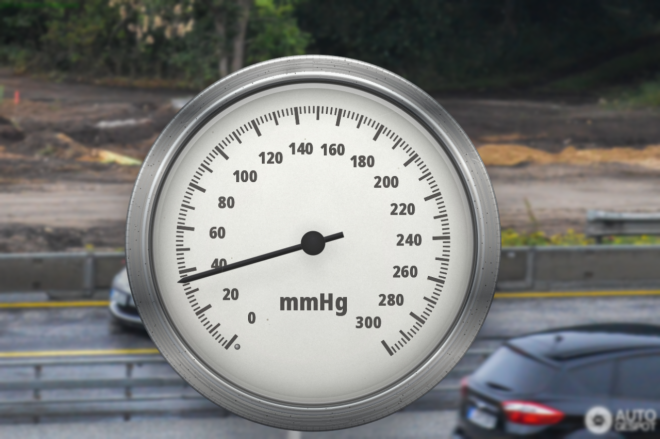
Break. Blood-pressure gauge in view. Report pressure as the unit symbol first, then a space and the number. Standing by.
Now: mmHg 36
